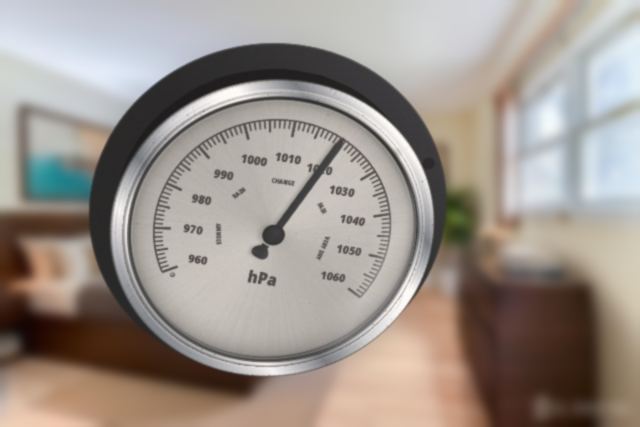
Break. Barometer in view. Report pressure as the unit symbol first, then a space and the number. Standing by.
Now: hPa 1020
